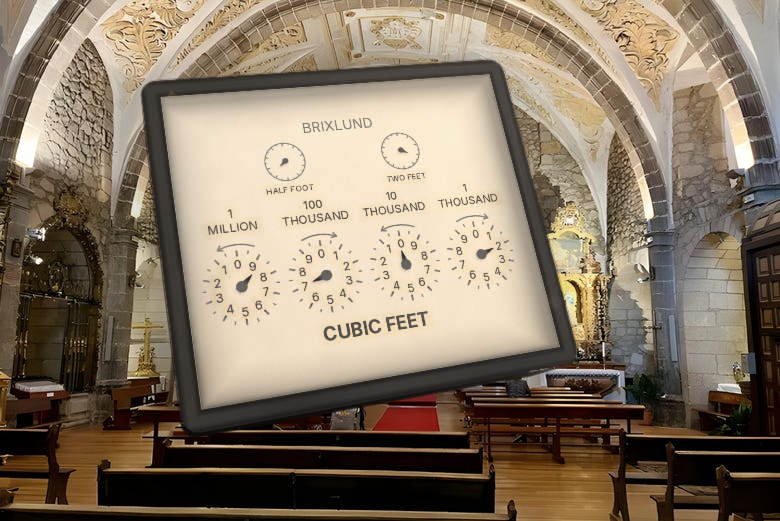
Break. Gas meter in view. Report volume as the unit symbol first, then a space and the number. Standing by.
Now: ft³ 870200
